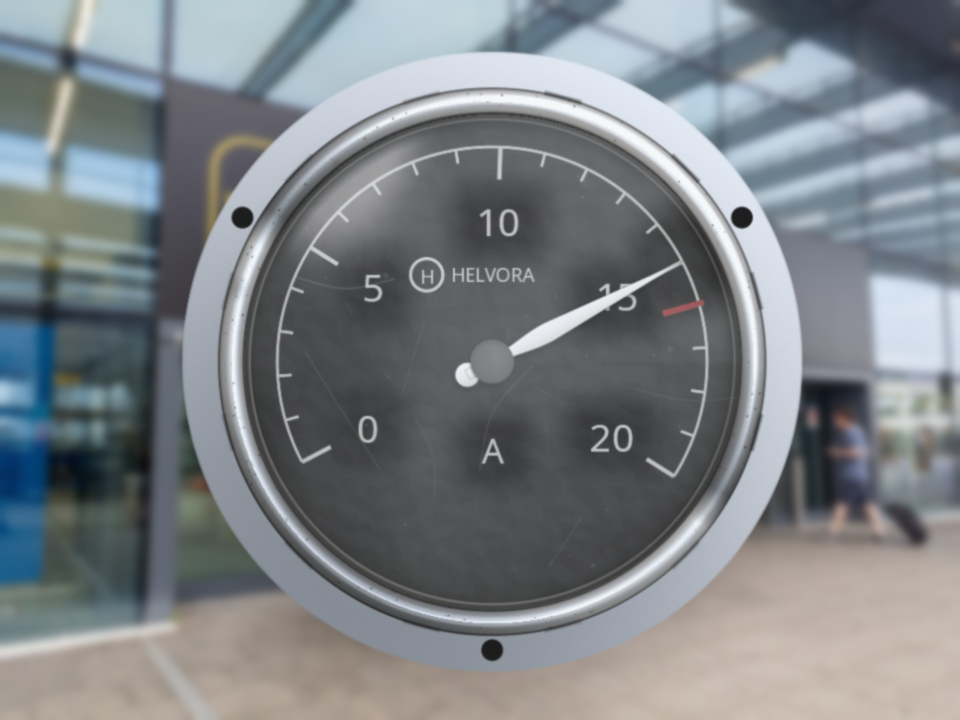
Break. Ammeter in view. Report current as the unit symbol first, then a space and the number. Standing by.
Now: A 15
